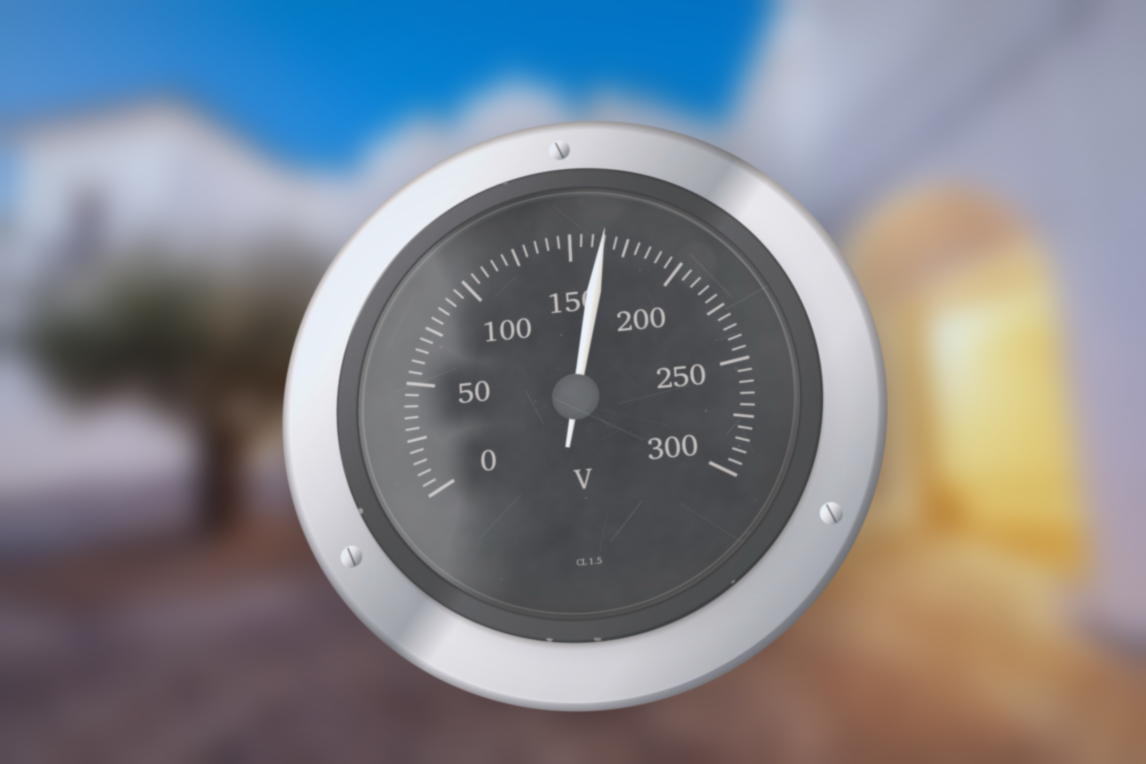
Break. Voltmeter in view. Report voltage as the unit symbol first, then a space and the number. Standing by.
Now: V 165
